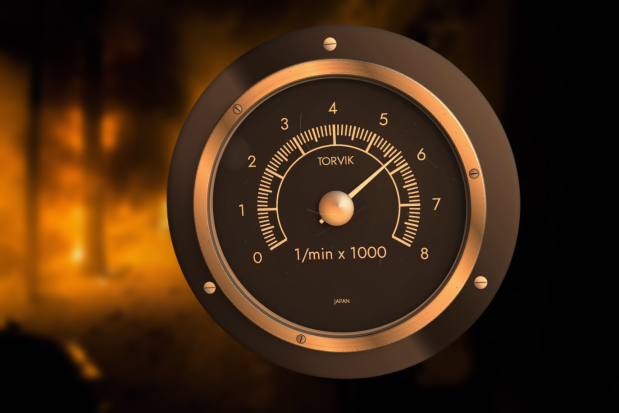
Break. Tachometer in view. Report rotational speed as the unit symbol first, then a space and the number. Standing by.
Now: rpm 5700
